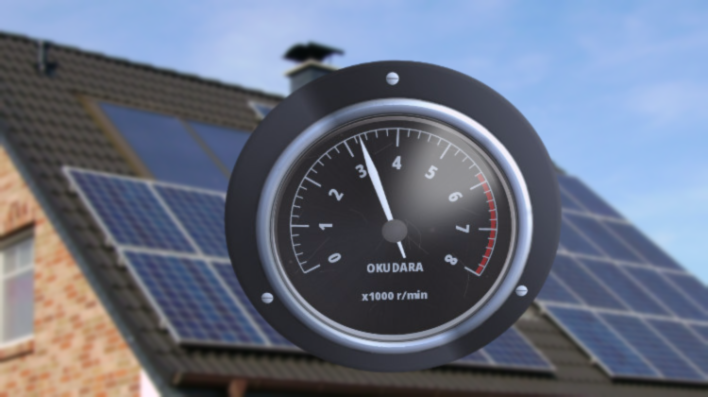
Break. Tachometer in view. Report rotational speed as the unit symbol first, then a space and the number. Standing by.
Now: rpm 3300
